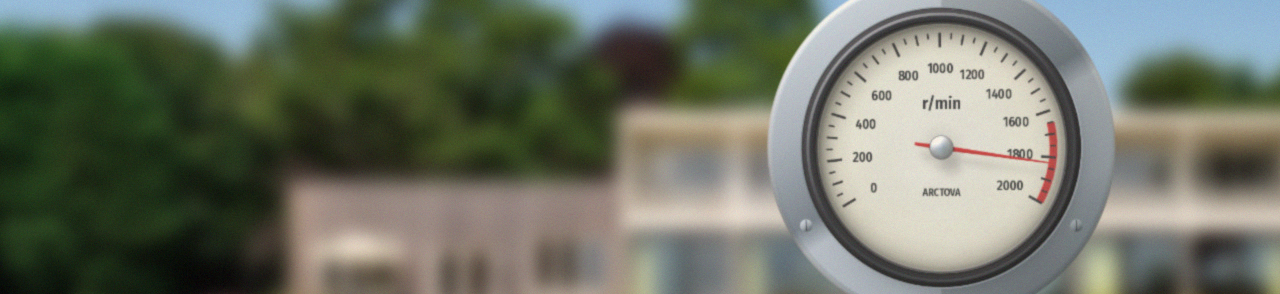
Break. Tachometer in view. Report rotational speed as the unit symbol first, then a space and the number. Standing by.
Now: rpm 1825
